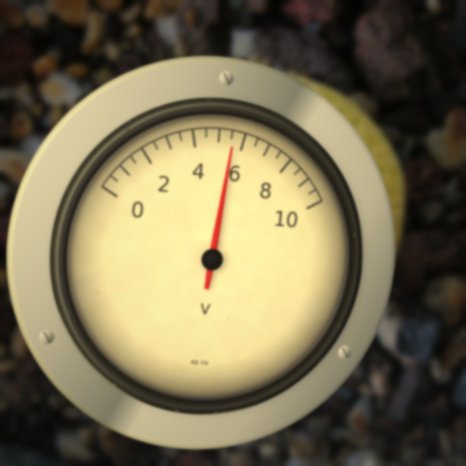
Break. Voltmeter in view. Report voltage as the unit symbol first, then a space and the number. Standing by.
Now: V 5.5
